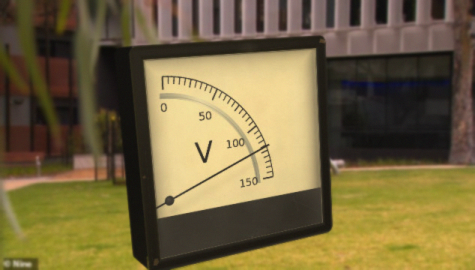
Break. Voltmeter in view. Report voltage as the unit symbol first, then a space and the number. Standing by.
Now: V 120
